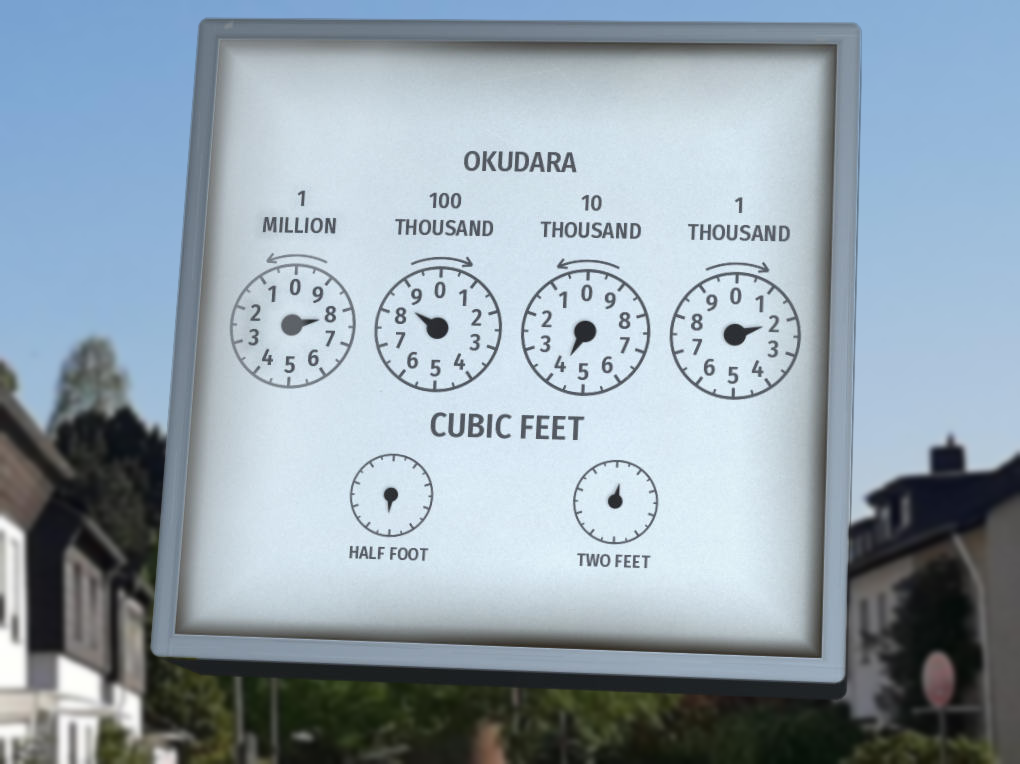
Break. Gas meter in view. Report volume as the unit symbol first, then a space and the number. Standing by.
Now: ft³ 784200
